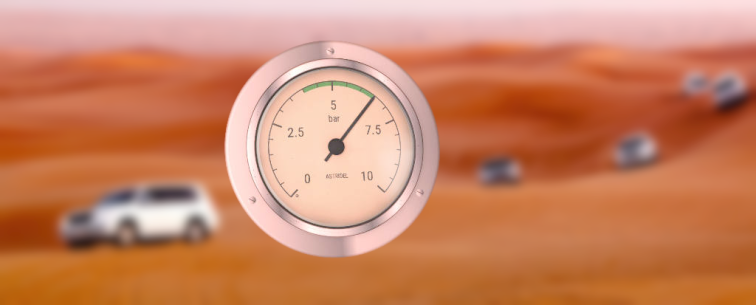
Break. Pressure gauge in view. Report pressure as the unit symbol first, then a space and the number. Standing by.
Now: bar 6.5
